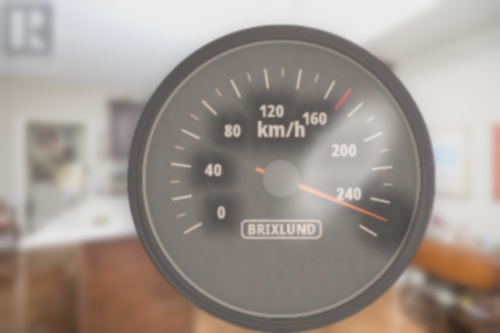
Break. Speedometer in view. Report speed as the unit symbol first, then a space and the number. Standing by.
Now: km/h 250
